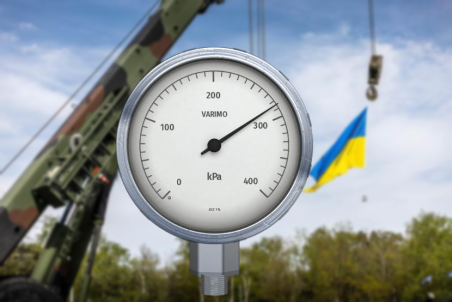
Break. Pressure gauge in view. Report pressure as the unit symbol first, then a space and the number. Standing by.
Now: kPa 285
